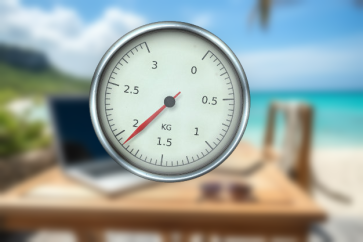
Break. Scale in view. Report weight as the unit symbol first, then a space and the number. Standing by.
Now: kg 1.9
